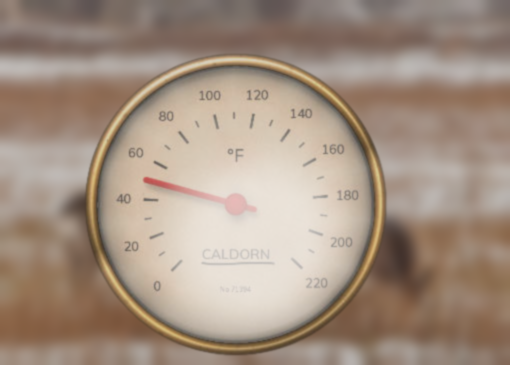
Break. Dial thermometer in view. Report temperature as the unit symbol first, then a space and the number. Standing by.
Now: °F 50
